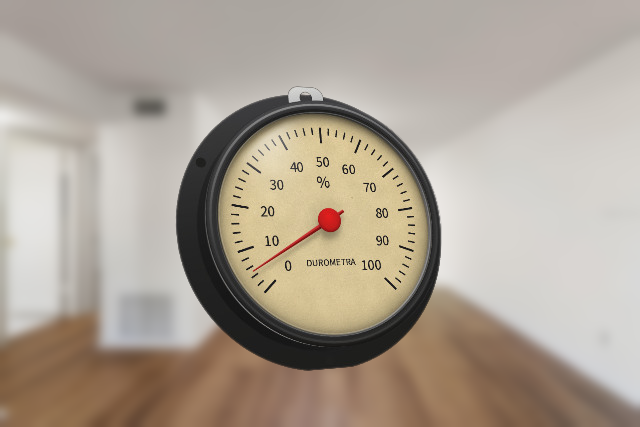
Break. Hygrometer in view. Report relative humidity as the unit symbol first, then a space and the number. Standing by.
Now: % 5
